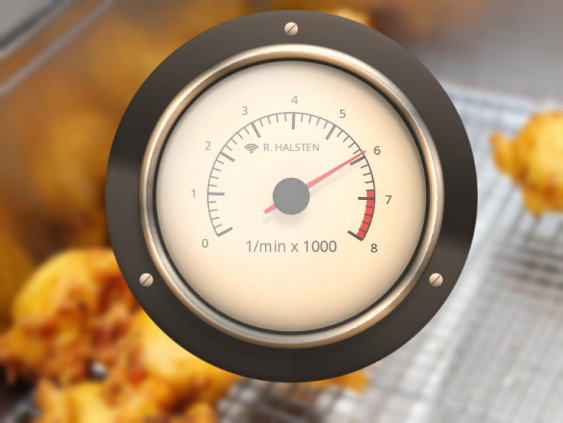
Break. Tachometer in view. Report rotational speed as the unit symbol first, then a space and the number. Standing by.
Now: rpm 5900
